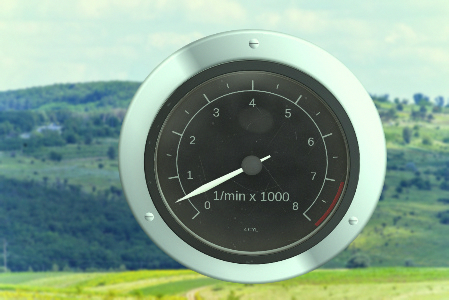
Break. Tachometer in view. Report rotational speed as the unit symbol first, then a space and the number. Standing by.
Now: rpm 500
